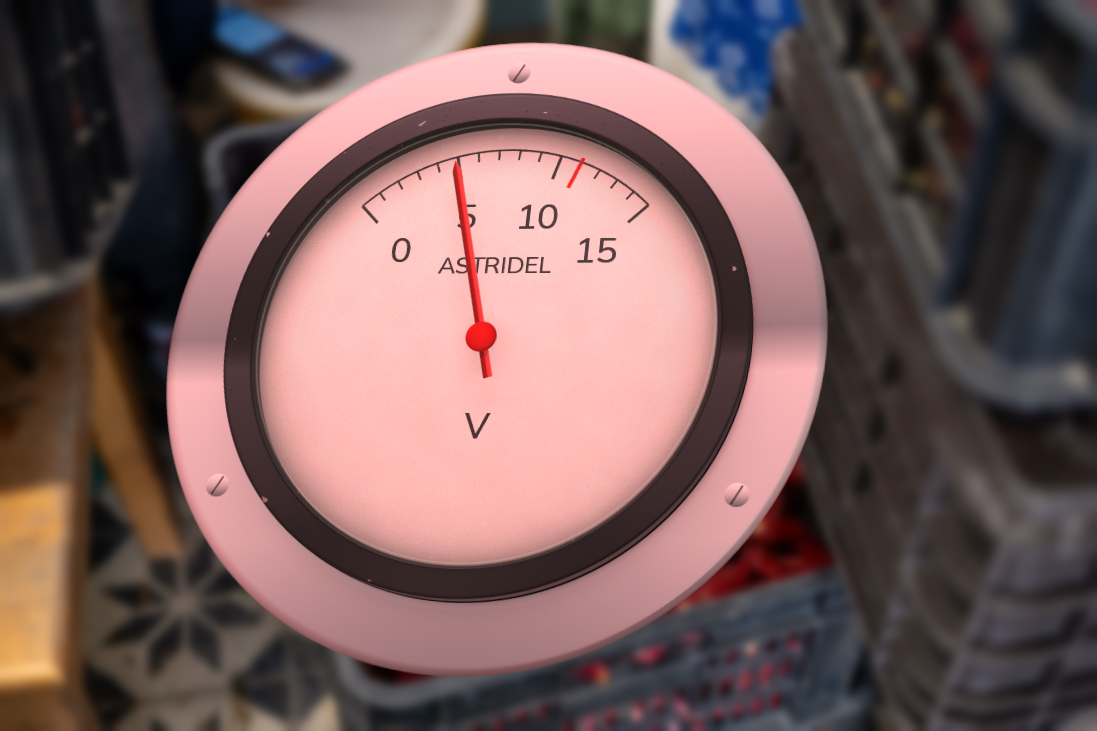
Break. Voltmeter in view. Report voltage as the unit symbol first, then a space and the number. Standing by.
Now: V 5
